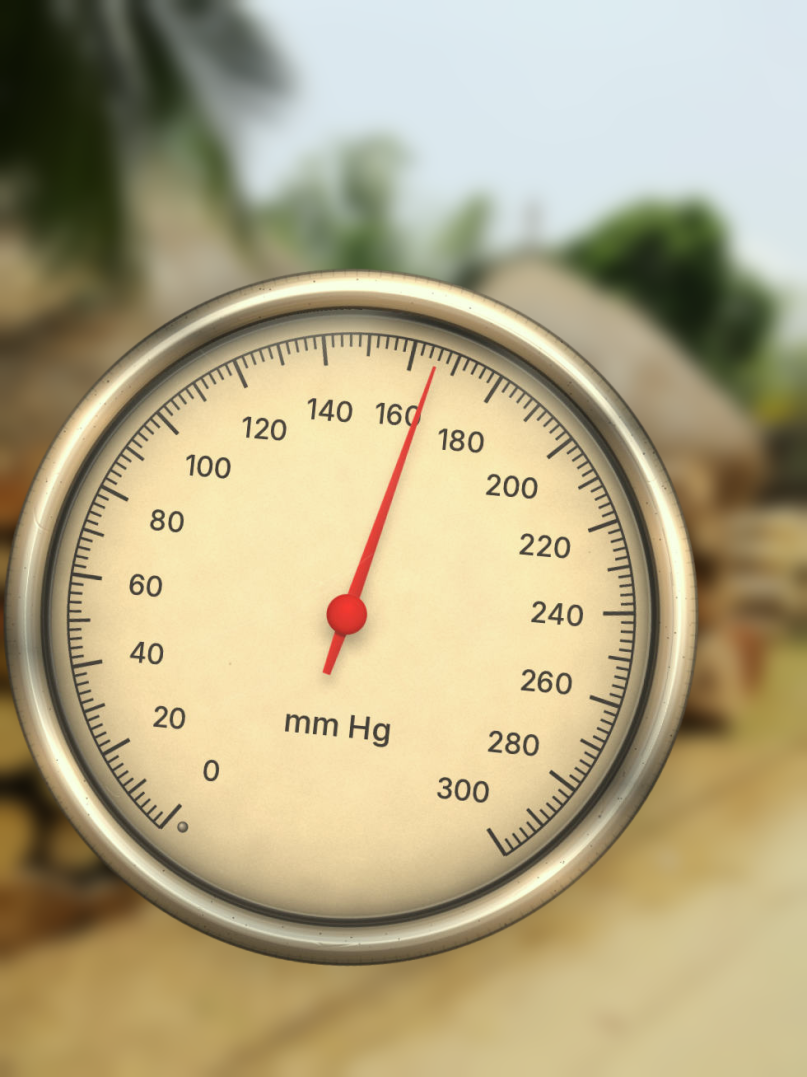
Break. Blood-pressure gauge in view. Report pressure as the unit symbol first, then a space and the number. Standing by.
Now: mmHg 166
